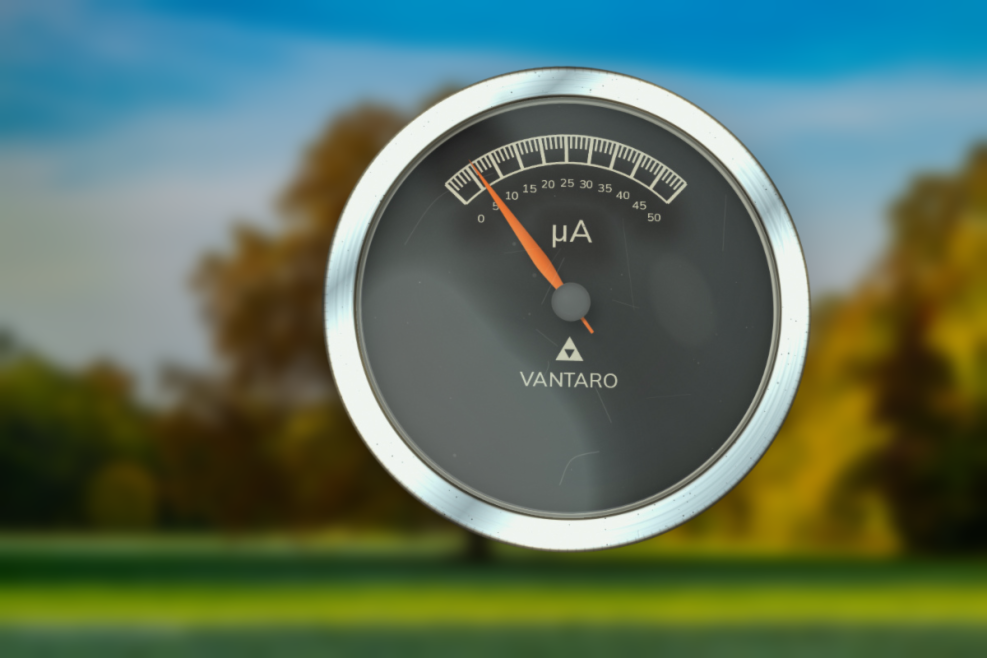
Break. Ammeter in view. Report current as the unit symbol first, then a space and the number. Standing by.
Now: µA 6
